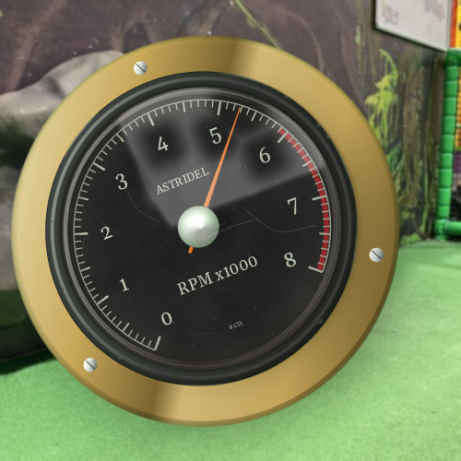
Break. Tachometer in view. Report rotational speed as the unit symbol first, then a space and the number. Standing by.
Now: rpm 5300
